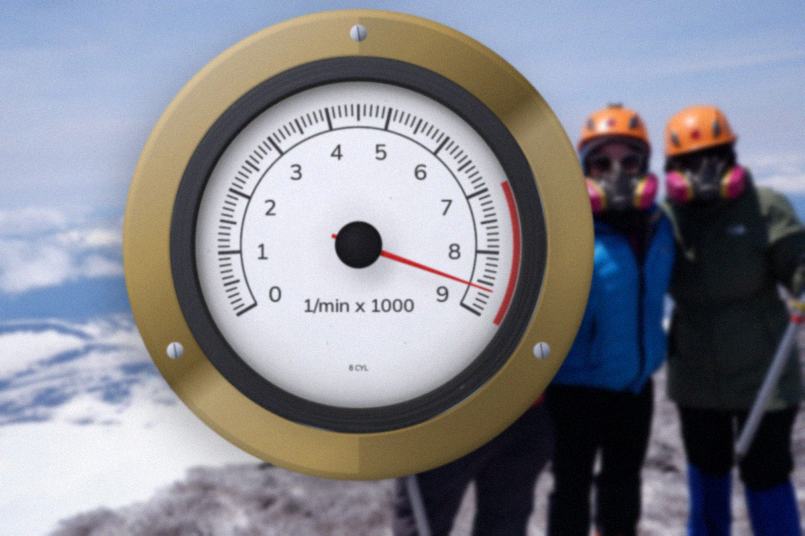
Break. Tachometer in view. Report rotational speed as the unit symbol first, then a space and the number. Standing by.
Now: rpm 8600
